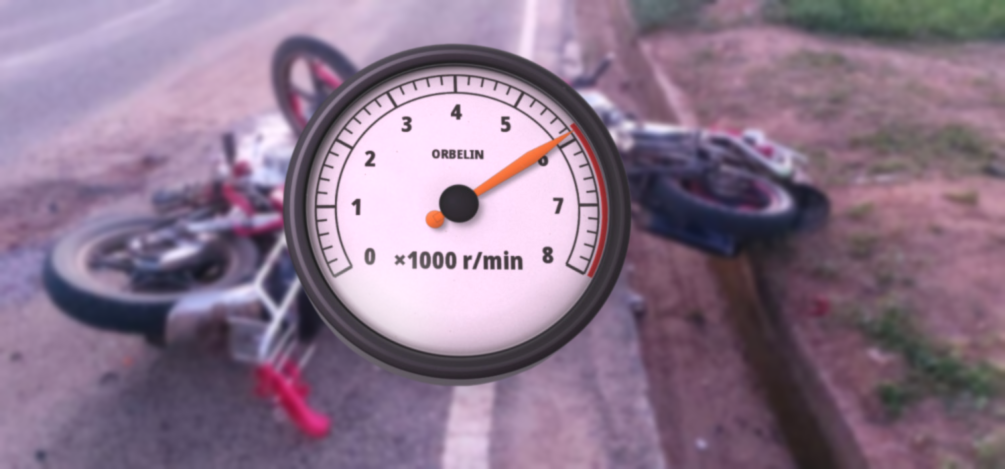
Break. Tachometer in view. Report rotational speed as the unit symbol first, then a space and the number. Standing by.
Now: rpm 5900
